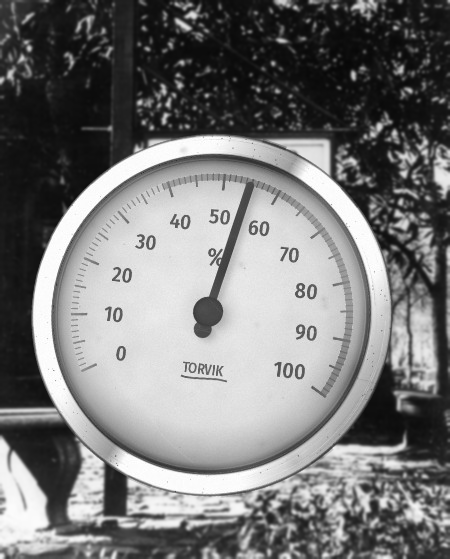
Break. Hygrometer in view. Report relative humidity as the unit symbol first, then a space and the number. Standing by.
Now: % 55
